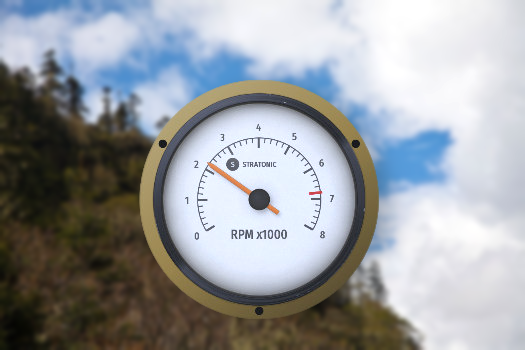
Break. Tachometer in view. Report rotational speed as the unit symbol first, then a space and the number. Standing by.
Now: rpm 2200
